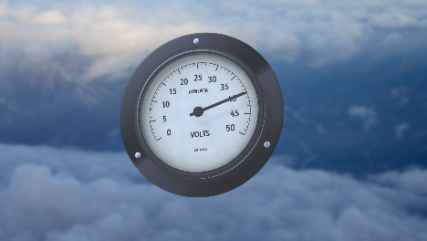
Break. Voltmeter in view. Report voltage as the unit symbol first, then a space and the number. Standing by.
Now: V 40
